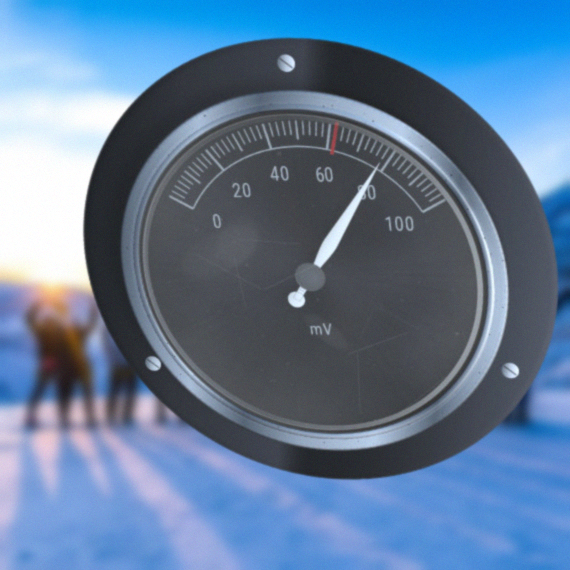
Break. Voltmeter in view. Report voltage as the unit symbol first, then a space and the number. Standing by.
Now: mV 78
